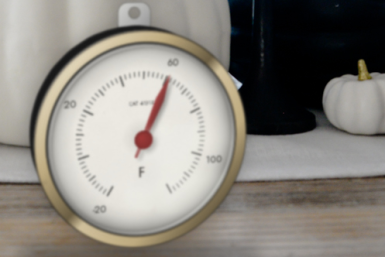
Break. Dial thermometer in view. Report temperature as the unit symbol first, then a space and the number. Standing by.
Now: °F 60
